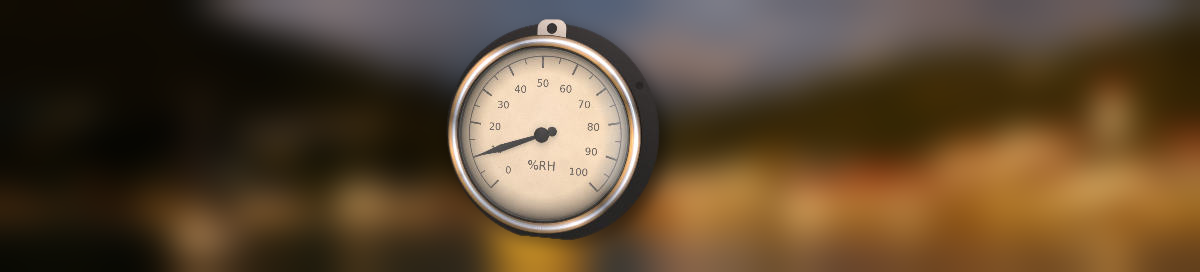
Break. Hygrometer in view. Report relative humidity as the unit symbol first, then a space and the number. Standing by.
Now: % 10
